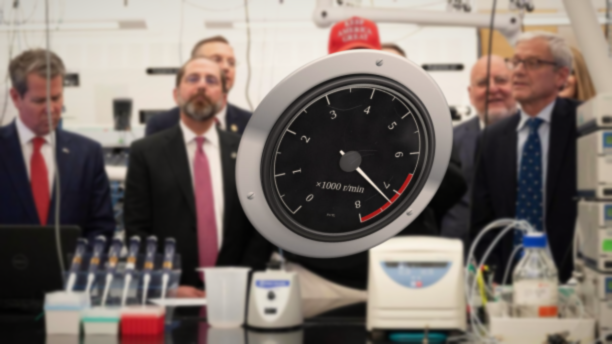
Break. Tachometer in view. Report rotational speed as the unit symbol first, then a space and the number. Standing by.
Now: rpm 7250
